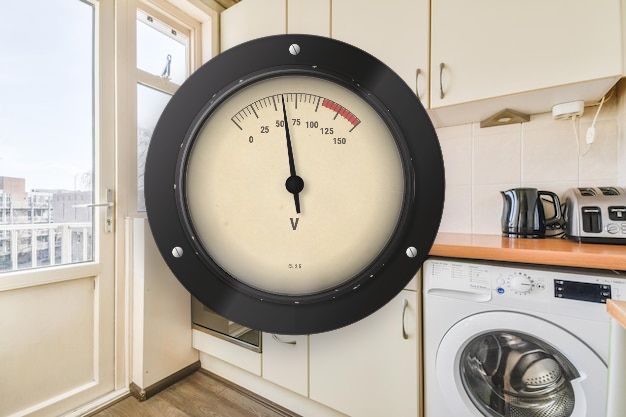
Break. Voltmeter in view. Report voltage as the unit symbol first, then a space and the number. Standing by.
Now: V 60
